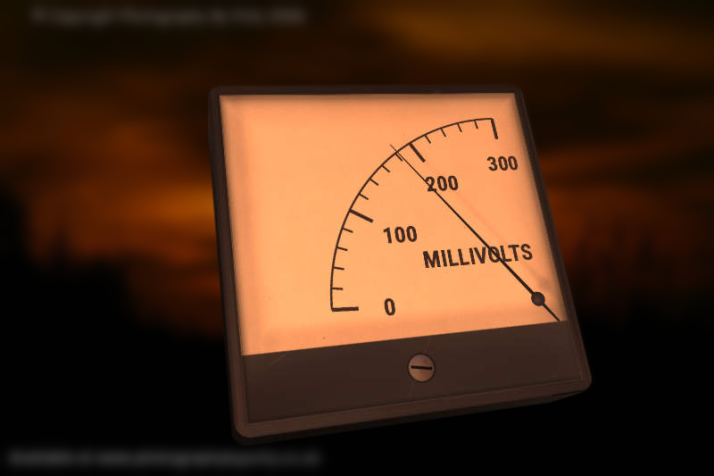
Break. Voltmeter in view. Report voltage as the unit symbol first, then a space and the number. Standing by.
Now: mV 180
